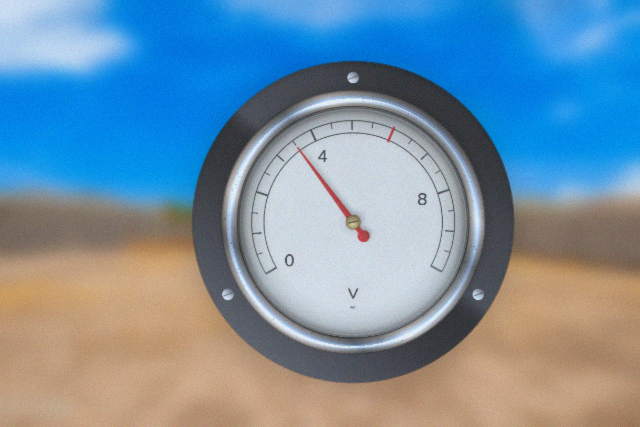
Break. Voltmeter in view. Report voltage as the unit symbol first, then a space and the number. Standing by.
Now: V 3.5
